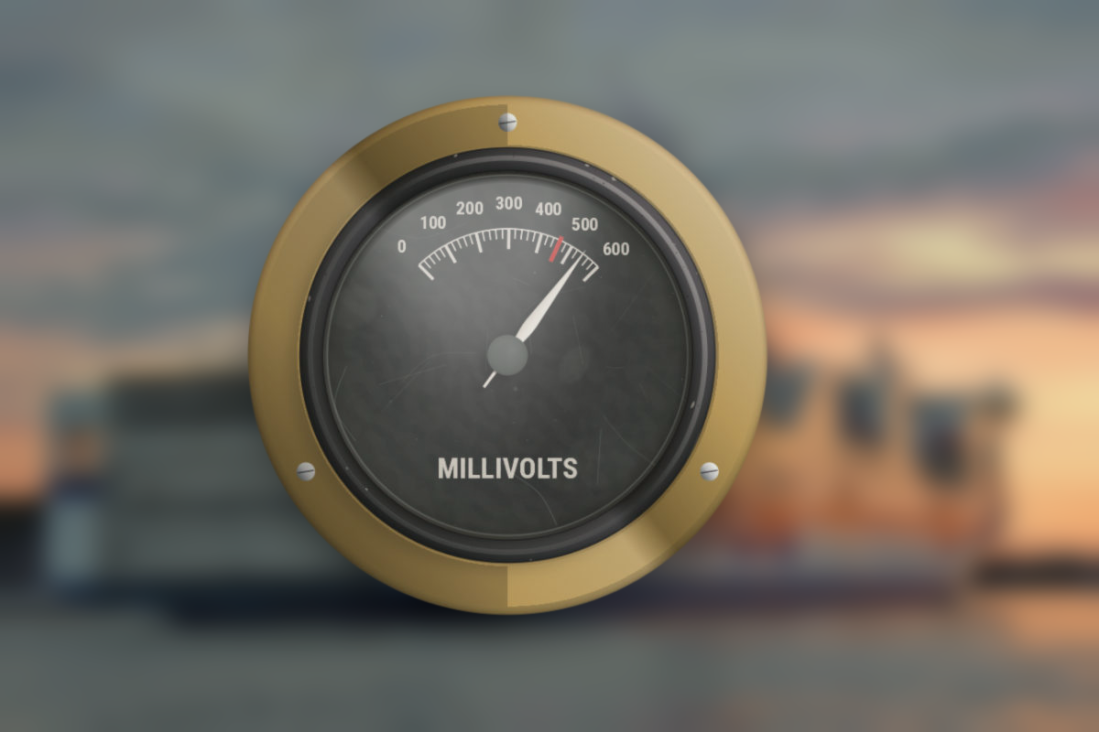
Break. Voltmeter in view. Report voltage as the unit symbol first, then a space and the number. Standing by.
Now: mV 540
